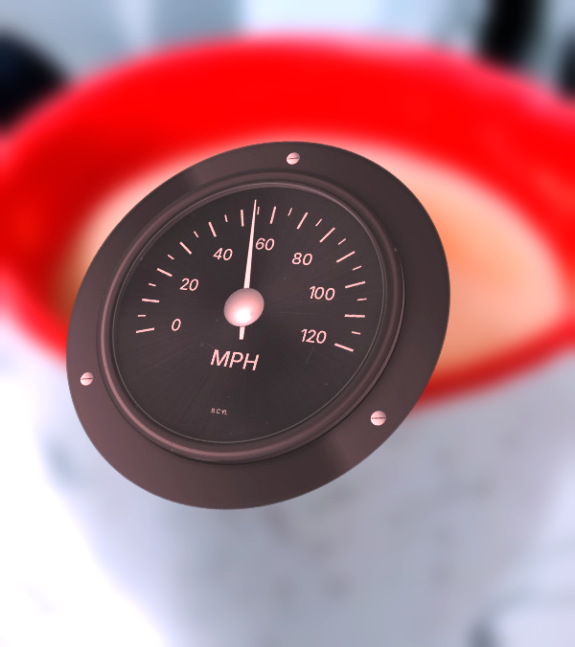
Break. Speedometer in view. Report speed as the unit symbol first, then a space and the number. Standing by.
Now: mph 55
